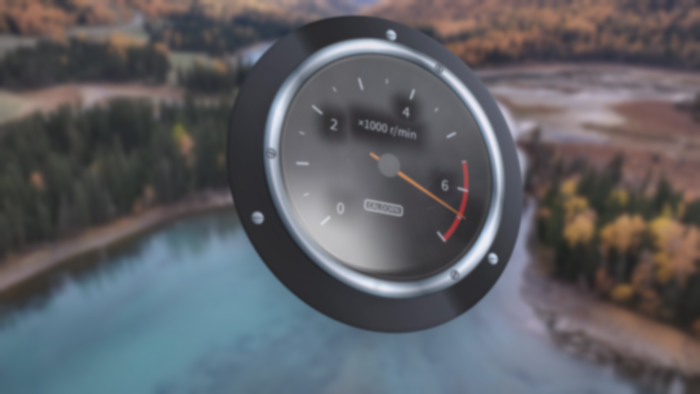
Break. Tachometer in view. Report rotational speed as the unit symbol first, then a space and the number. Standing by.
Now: rpm 6500
